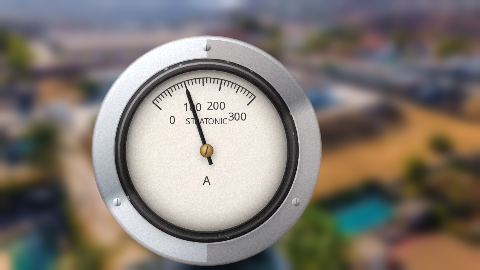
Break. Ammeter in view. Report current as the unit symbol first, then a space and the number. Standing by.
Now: A 100
